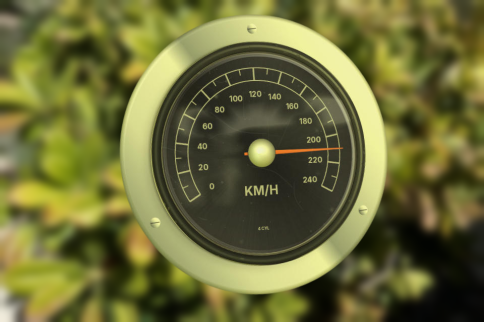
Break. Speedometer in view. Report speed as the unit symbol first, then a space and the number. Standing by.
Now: km/h 210
